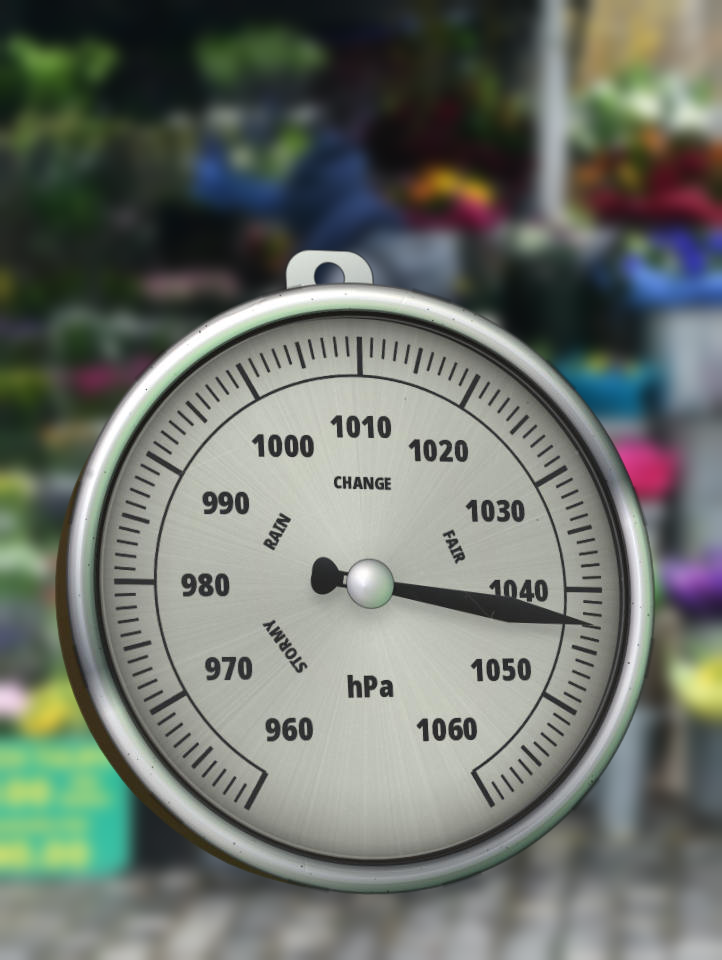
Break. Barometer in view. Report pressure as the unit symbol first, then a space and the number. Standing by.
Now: hPa 1043
